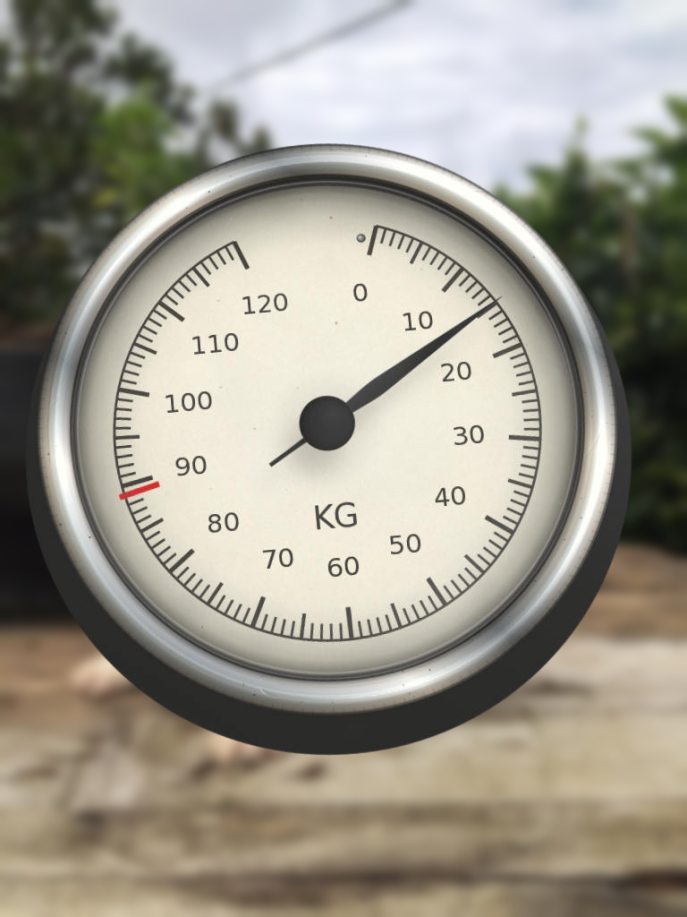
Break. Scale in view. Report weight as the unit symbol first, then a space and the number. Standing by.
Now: kg 15
